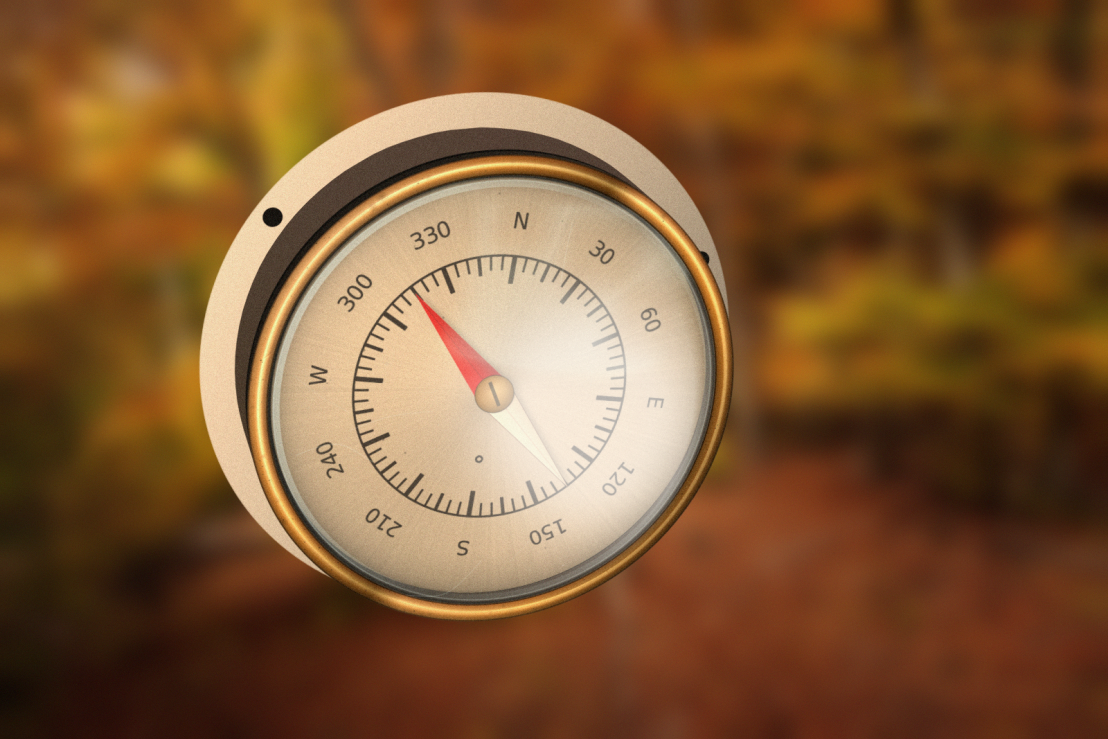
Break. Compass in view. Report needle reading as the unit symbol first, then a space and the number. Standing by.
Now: ° 315
